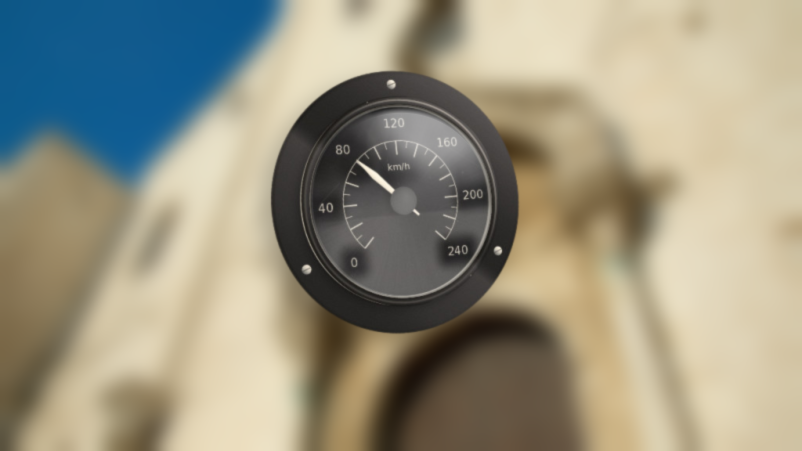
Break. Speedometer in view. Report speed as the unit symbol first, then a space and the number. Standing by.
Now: km/h 80
